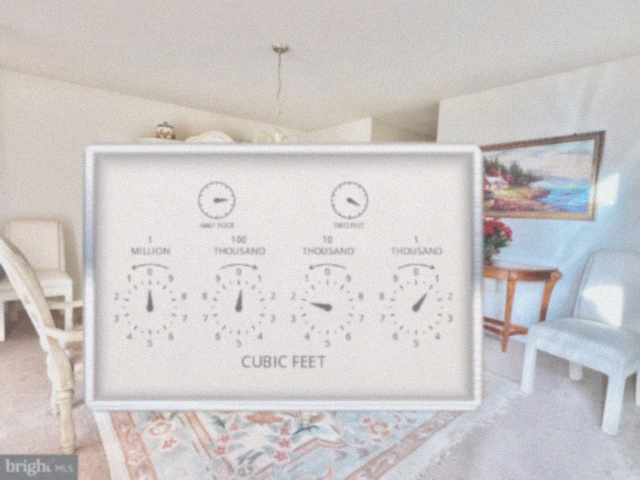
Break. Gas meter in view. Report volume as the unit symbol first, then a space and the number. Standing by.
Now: ft³ 2100
